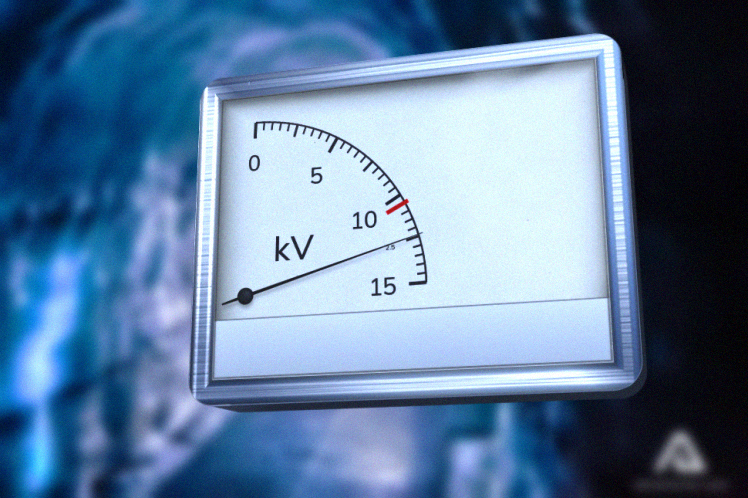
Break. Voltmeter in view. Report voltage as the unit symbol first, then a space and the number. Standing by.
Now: kV 12.5
